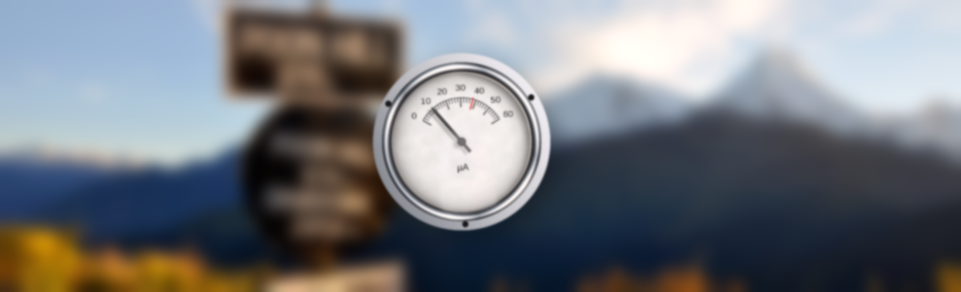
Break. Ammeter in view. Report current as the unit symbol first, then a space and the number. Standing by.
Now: µA 10
